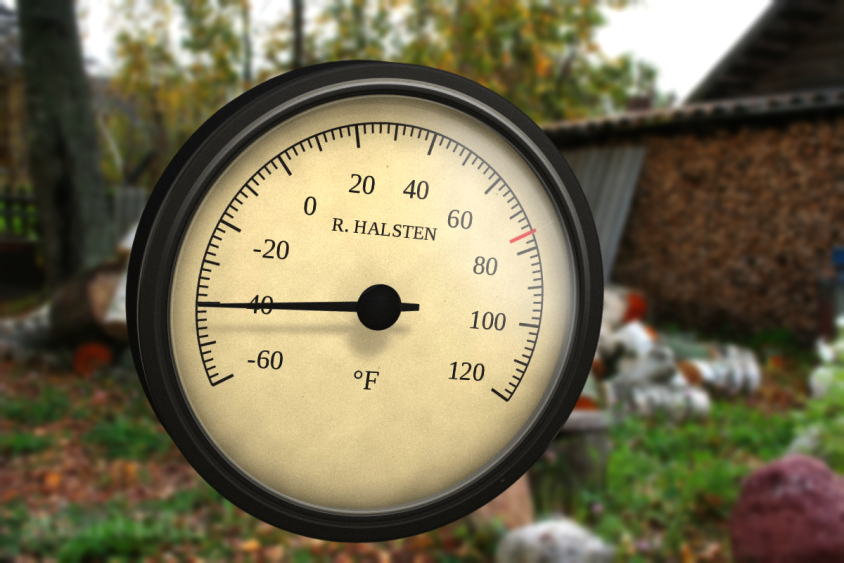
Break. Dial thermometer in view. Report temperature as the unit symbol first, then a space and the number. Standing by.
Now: °F -40
